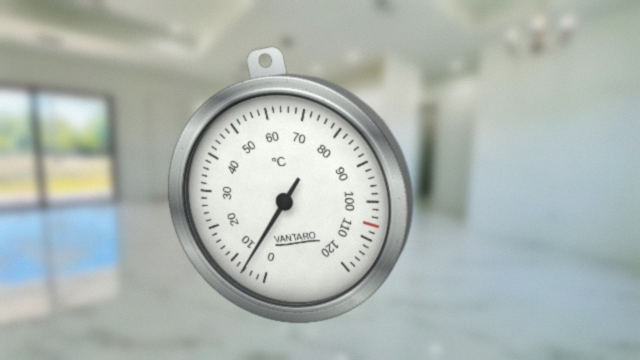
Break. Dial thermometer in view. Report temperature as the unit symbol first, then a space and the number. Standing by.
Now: °C 6
